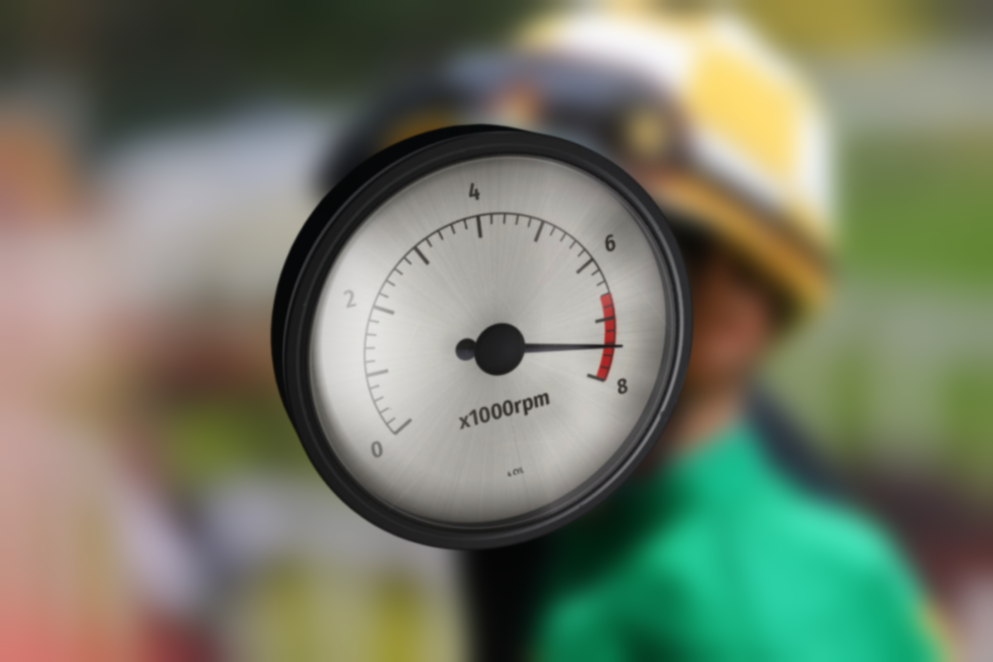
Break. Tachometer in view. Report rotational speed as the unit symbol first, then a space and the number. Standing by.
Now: rpm 7400
